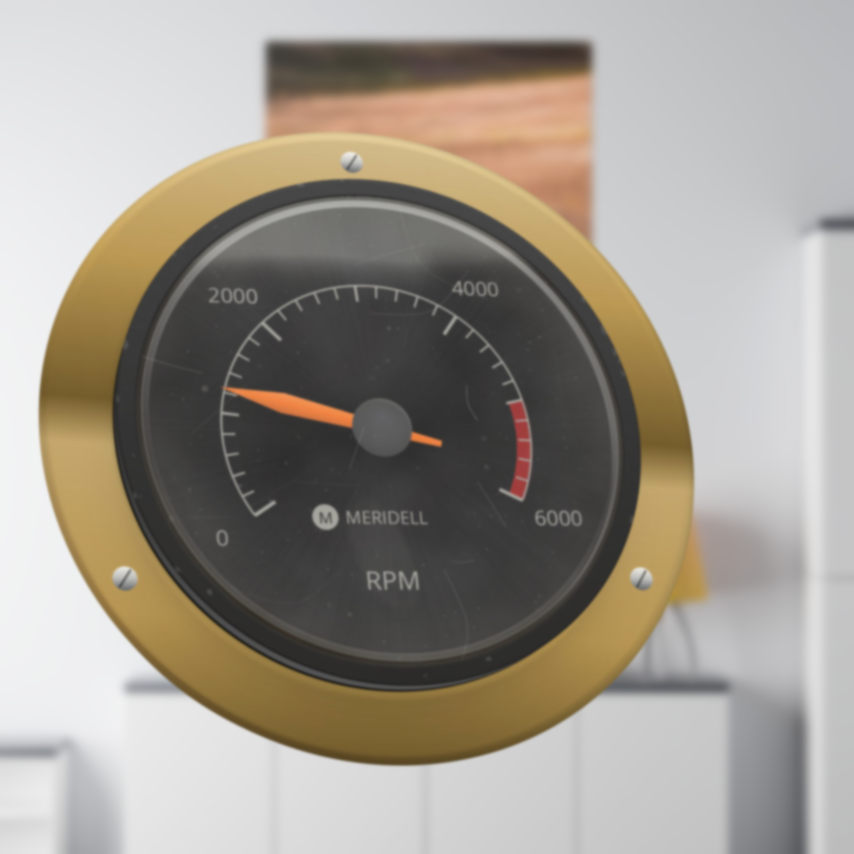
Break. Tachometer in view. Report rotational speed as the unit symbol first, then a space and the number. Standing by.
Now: rpm 1200
